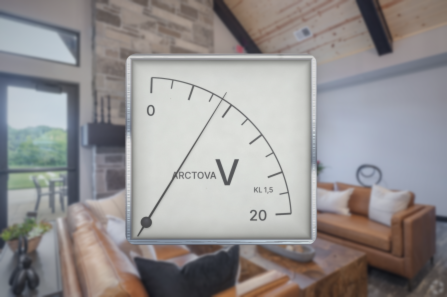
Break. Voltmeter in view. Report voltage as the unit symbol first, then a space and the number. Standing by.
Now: V 7
